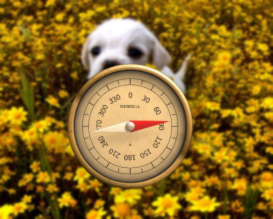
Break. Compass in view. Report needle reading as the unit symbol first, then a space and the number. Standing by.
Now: ° 82.5
